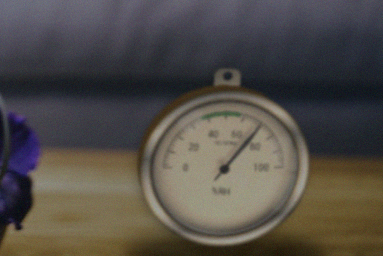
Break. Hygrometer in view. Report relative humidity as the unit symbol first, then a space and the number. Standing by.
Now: % 70
